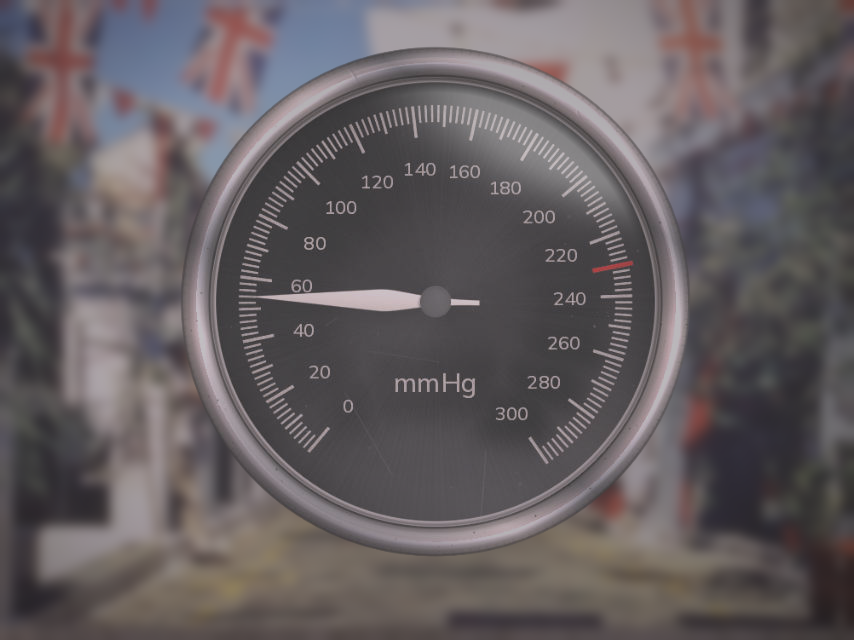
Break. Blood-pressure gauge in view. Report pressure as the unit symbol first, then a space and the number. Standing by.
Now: mmHg 54
